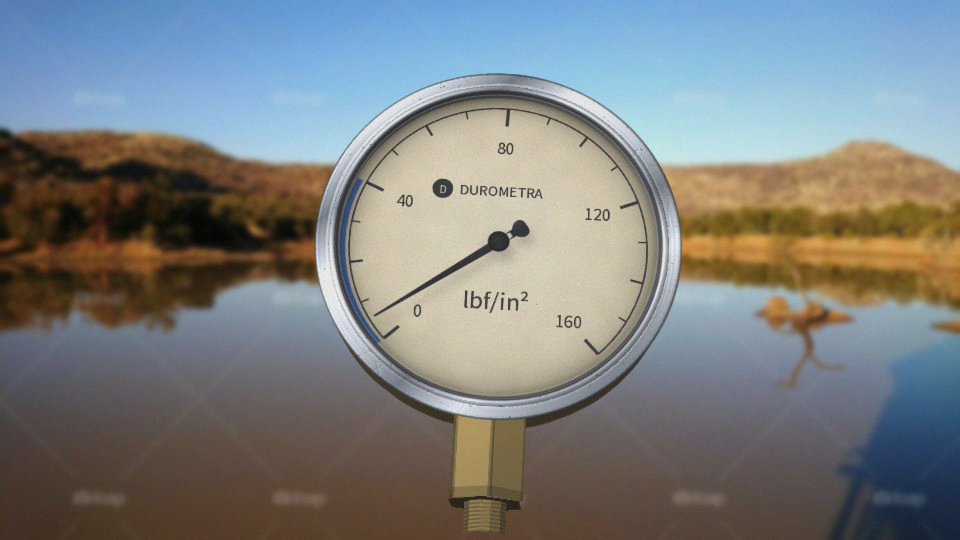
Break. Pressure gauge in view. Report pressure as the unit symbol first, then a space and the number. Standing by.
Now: psi 5
